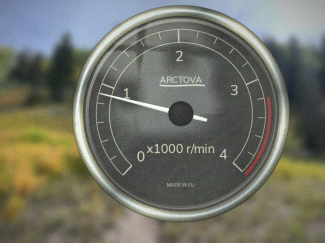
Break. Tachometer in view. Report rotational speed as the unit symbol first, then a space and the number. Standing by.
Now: rpm 900
